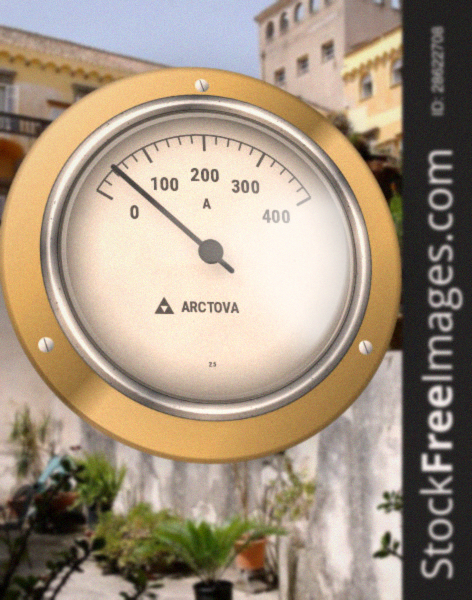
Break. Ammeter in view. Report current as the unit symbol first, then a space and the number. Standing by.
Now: A 40
